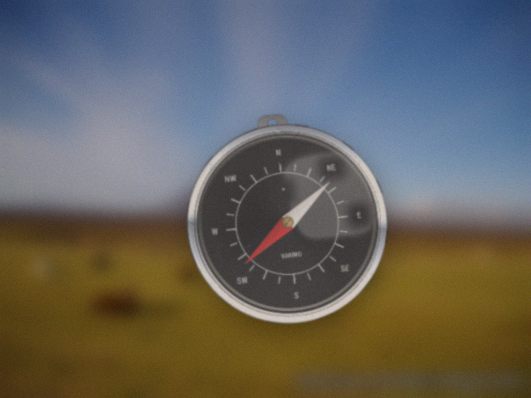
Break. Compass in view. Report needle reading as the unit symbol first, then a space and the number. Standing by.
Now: ° 232.5
